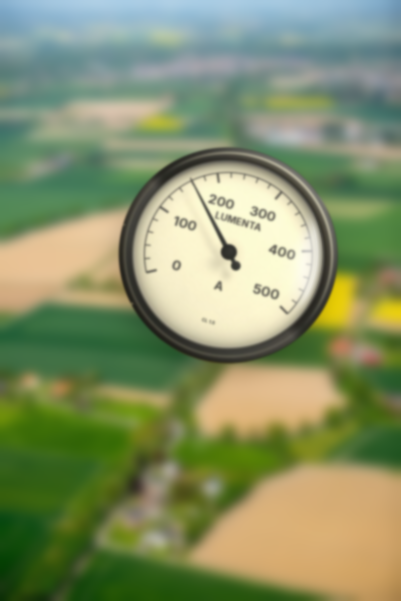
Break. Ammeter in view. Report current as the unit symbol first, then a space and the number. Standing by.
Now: A 160
